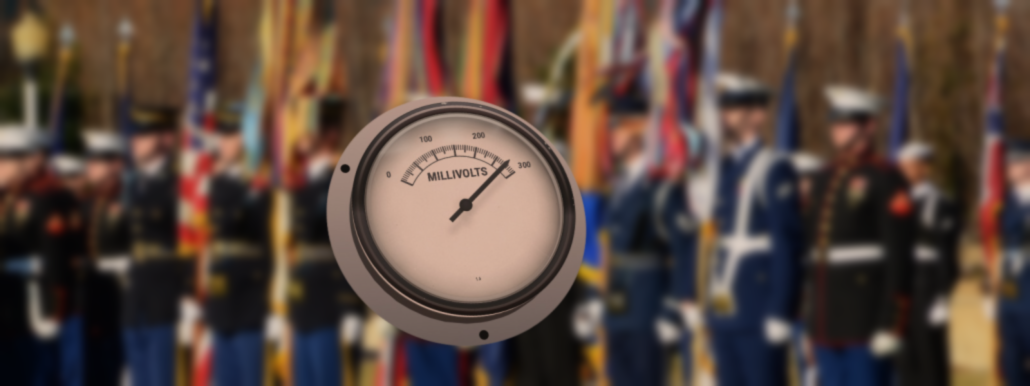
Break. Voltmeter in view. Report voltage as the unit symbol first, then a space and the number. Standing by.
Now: mV 275
